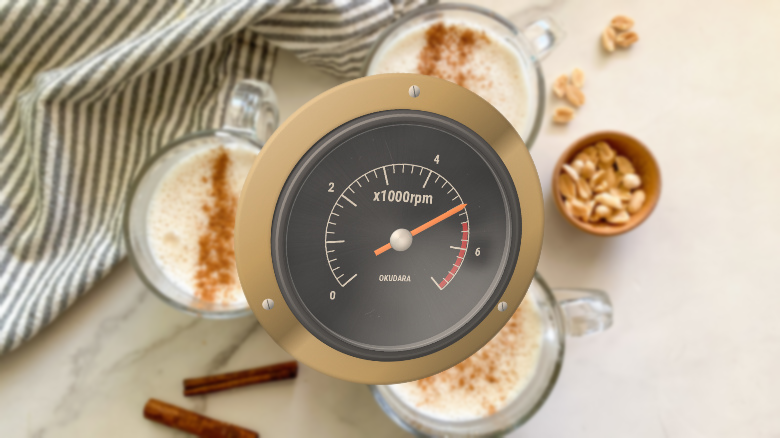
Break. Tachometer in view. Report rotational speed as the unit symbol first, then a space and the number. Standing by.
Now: rpm 5000
